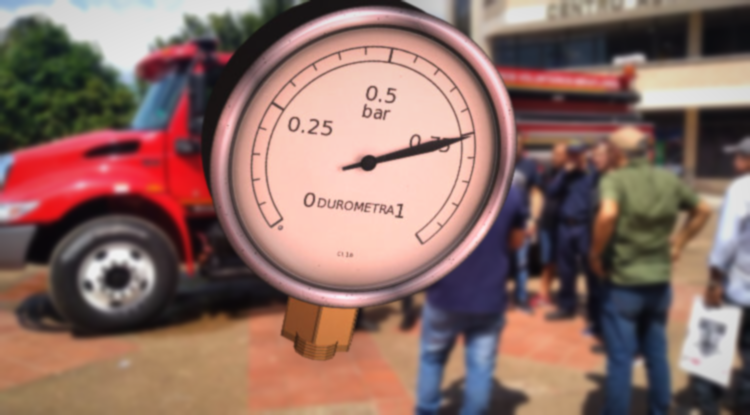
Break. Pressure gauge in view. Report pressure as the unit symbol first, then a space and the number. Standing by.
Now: bar 0.75
